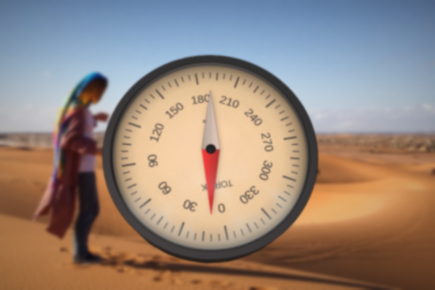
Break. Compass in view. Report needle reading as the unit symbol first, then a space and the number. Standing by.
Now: ° 10
